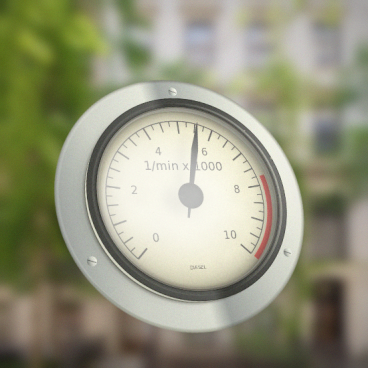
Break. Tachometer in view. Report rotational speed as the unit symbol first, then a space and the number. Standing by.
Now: rpm 5500
